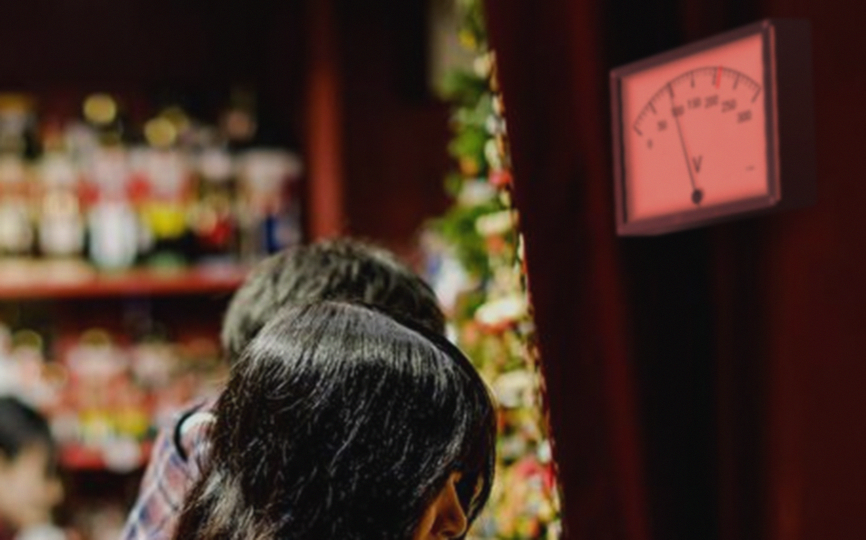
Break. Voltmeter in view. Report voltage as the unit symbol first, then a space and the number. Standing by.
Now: V 100
